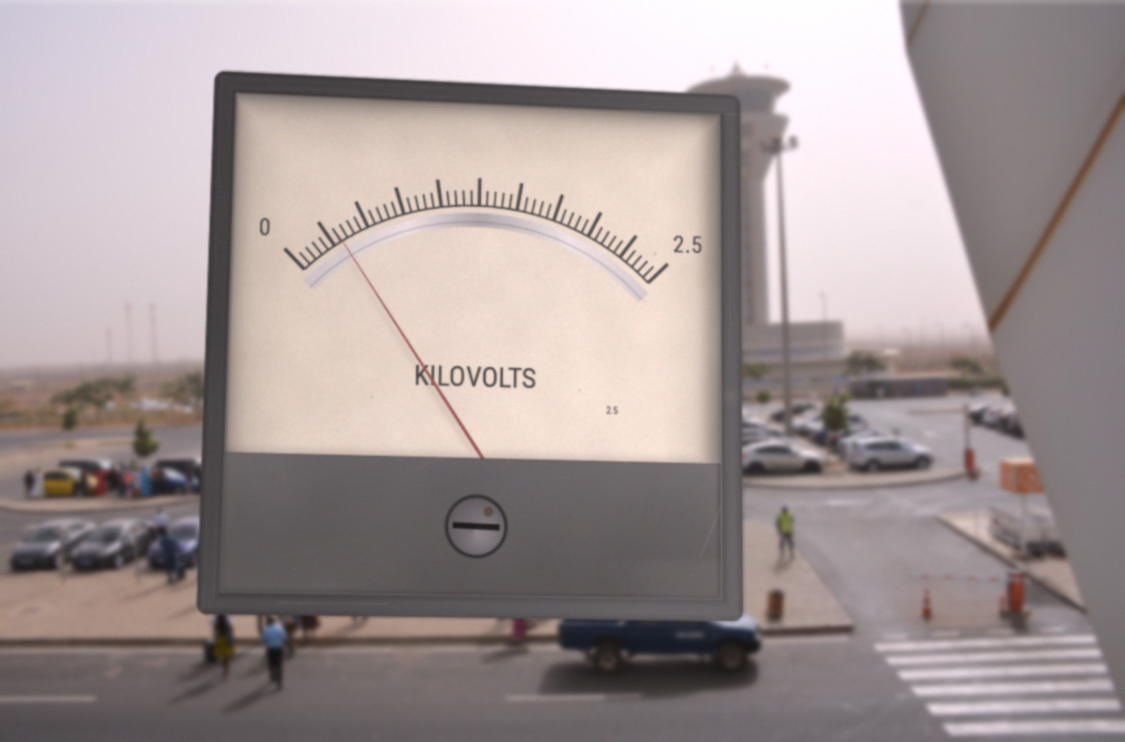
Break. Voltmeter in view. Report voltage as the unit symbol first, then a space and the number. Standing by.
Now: kV 0.3
